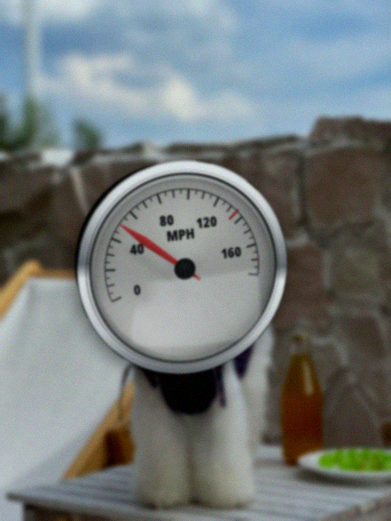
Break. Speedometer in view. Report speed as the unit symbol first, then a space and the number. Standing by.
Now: mph 50
